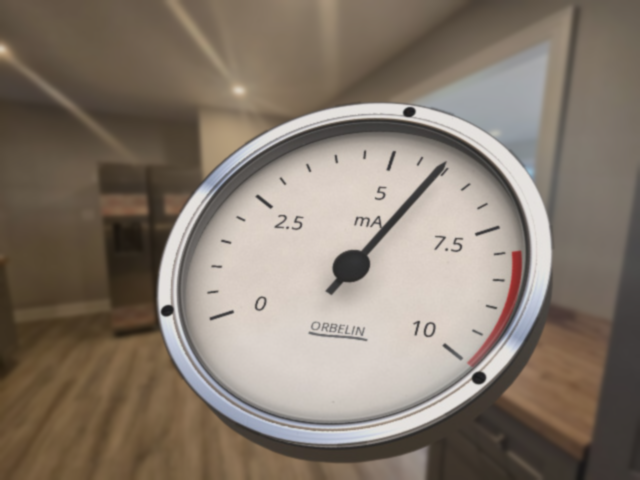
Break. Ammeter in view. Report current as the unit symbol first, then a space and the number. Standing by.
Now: mA 6
